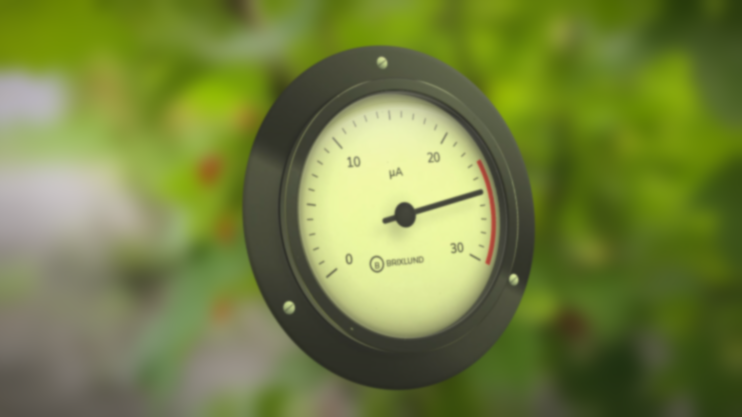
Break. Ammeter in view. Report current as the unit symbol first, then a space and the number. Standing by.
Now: µA 25
